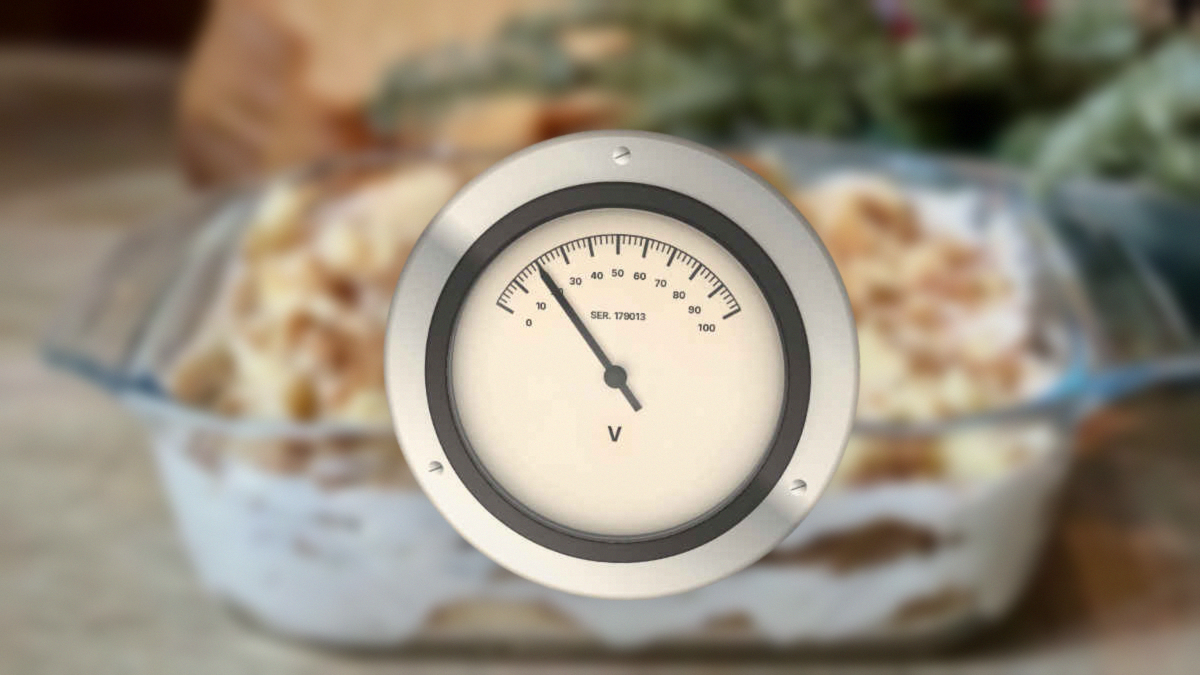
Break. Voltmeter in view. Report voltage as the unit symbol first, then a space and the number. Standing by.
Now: V 20
